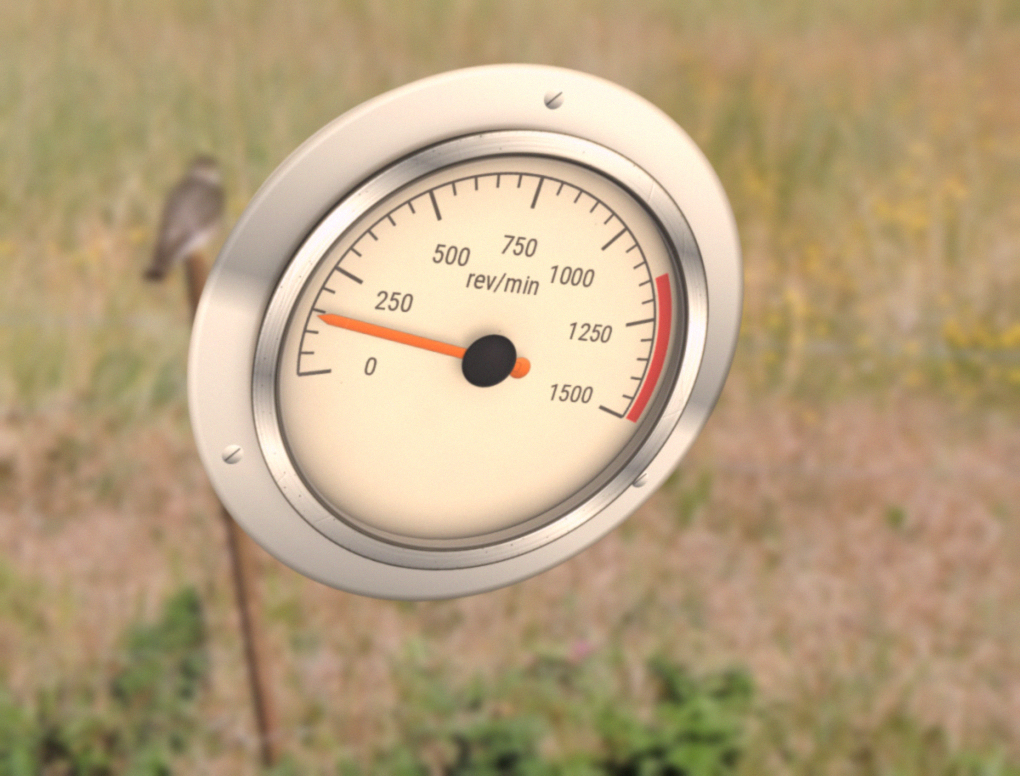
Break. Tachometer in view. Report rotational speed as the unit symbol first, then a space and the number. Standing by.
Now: rpm 150
